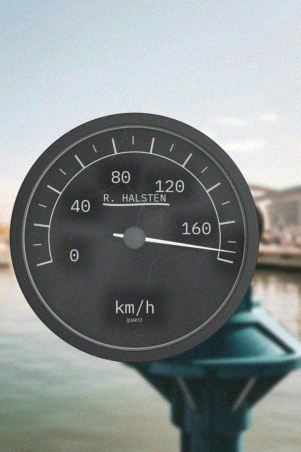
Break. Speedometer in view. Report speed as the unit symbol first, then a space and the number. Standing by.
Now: km/h 175
